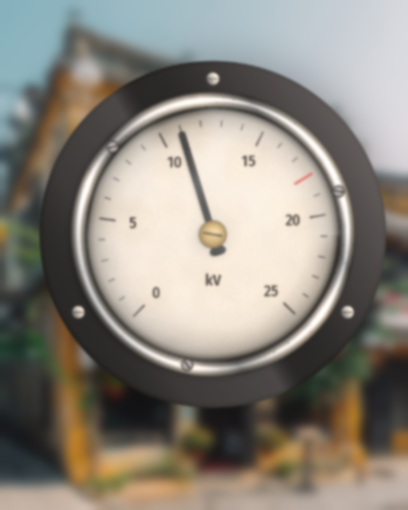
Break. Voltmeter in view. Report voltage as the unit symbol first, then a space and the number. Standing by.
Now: kV 11
